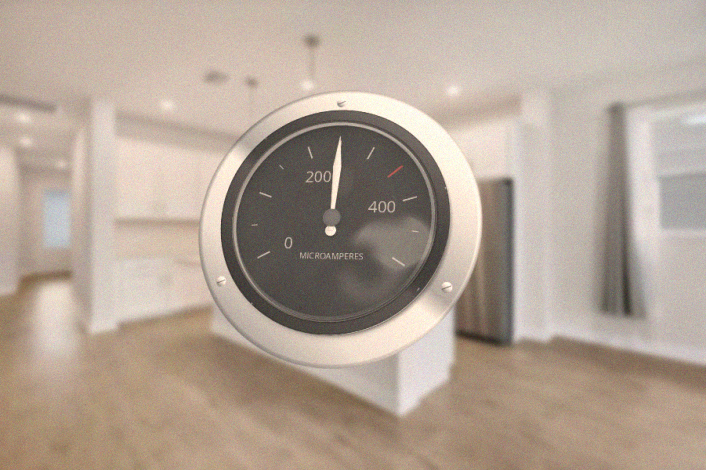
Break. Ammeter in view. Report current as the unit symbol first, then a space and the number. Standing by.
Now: µA 250
